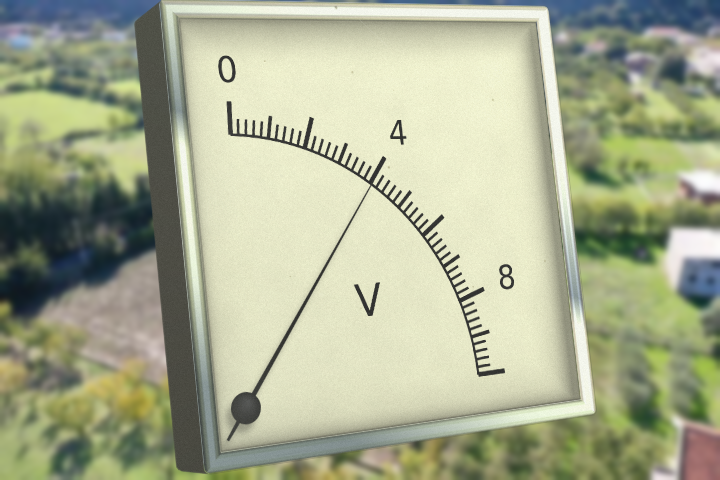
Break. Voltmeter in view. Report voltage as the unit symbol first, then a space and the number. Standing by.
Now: V 4
